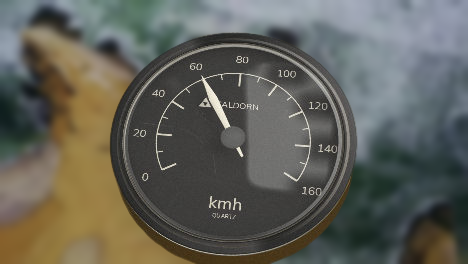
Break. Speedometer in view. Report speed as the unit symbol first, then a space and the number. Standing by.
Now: km/h 60
